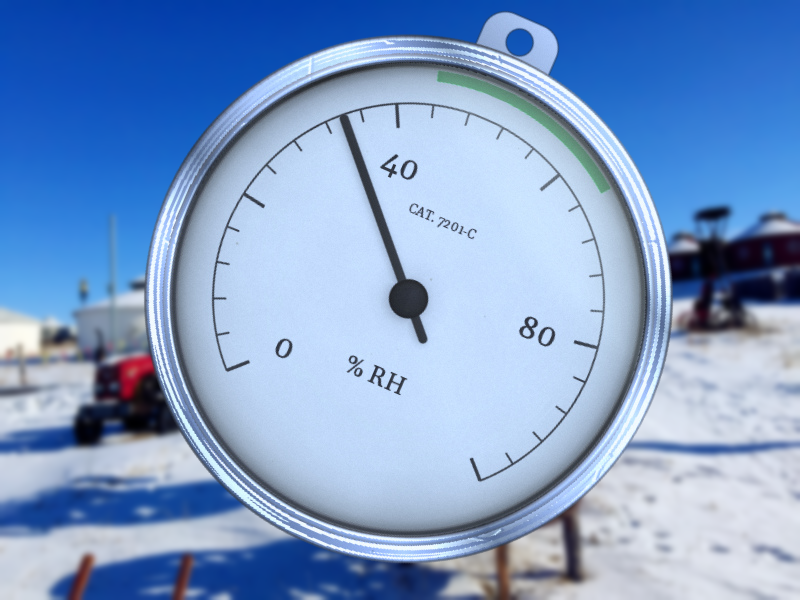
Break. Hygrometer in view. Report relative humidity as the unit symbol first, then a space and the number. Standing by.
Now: % 34
